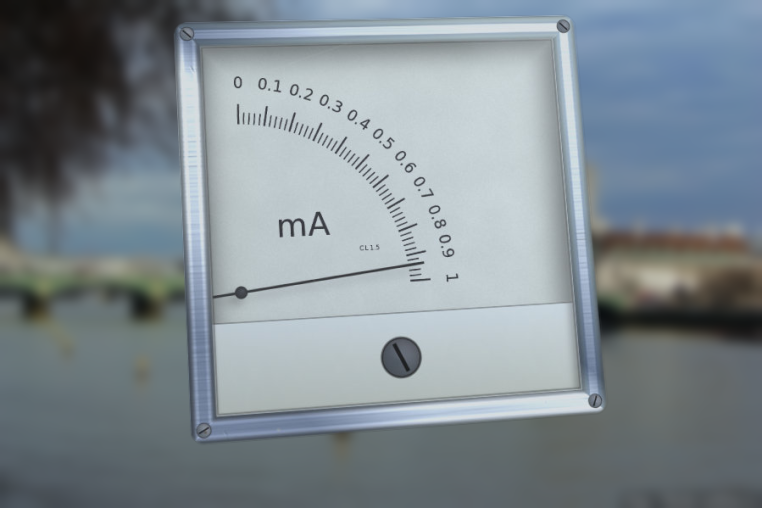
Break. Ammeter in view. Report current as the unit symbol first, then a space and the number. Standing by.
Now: mA 0.94
